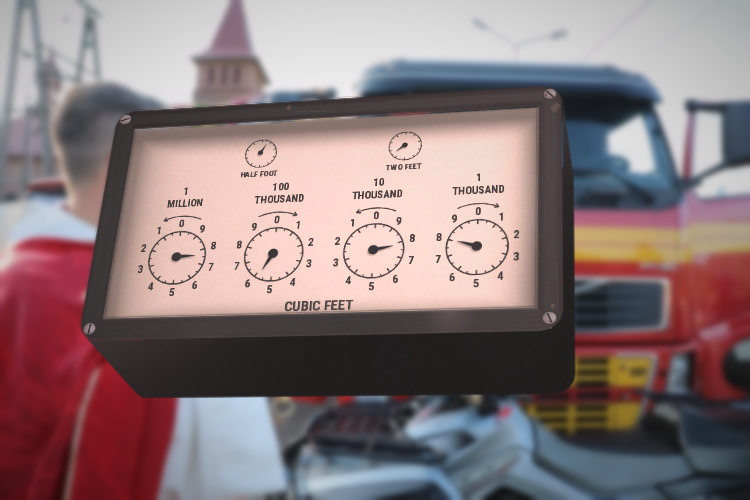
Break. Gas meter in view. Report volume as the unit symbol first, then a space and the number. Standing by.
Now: ft³ 757800
